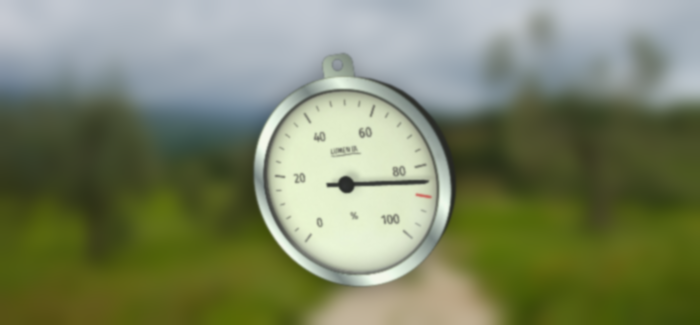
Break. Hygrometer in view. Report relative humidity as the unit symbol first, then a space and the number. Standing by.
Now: % 84
